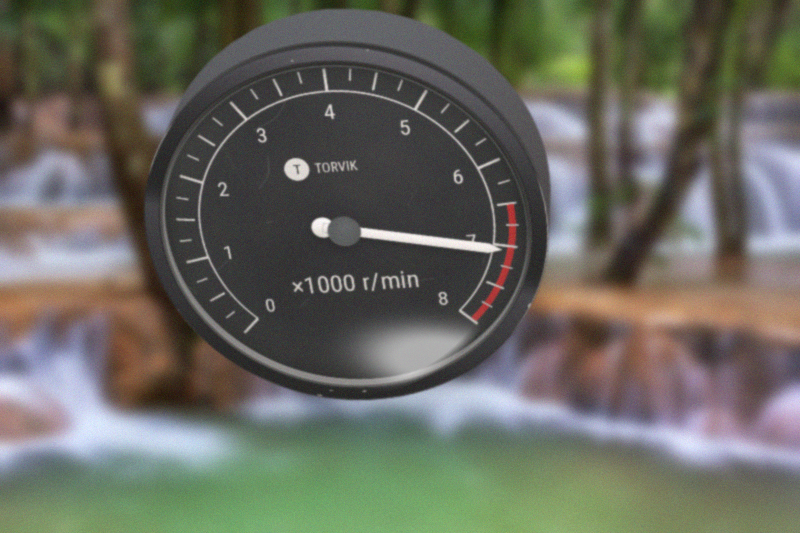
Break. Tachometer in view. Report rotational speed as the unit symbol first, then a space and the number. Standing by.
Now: rpm 7000
